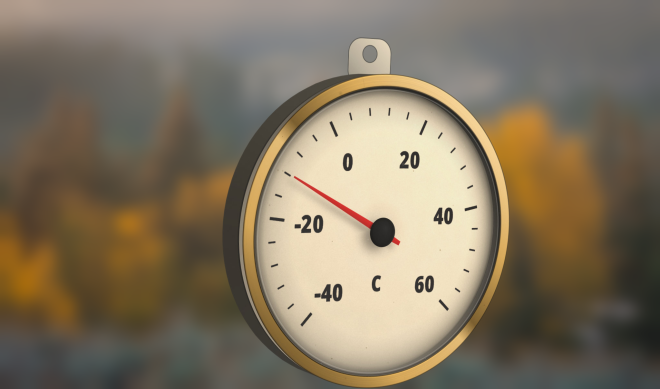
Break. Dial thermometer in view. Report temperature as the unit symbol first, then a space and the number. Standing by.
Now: °C -12
